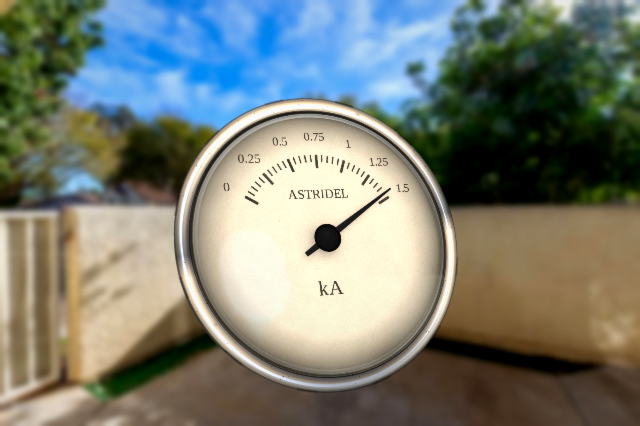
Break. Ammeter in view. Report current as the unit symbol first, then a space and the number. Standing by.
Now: kA 1.45
